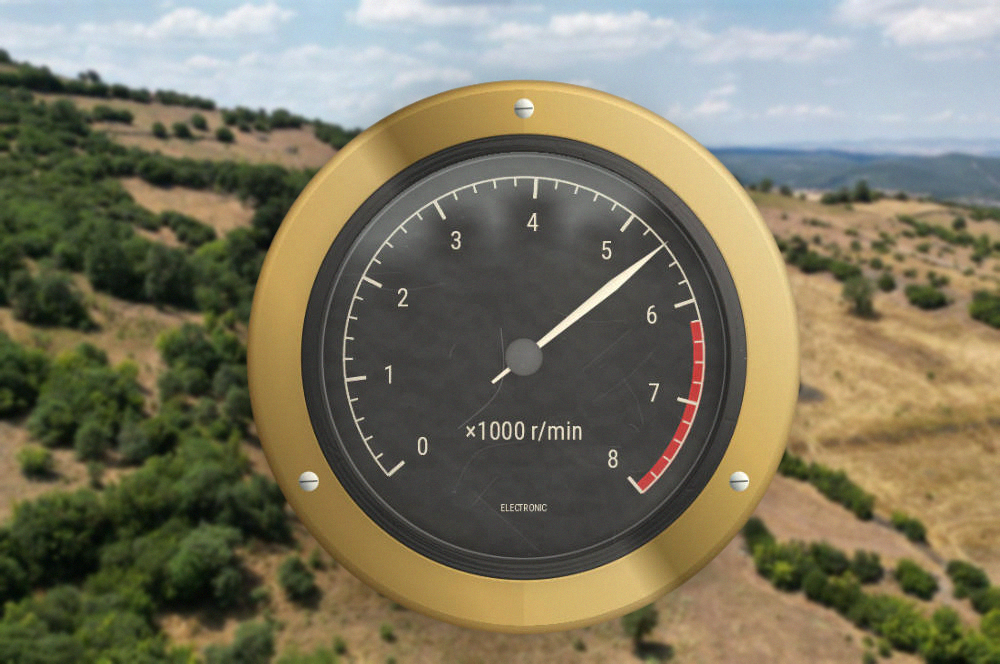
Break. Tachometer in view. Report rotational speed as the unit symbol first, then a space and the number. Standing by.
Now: rpm 5400
